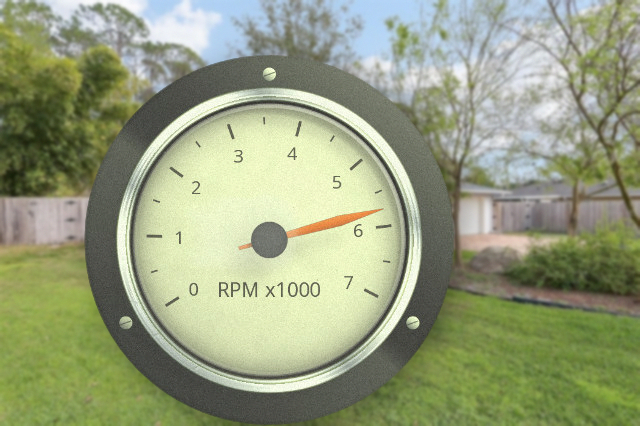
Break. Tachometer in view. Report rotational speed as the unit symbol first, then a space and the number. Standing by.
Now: rpm 5750
